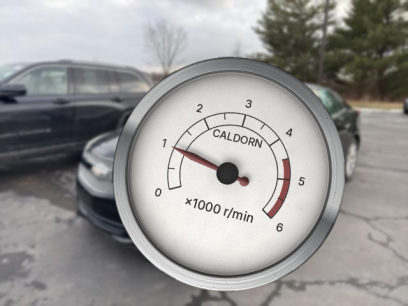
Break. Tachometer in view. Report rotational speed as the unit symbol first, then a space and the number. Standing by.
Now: rpm 1000
